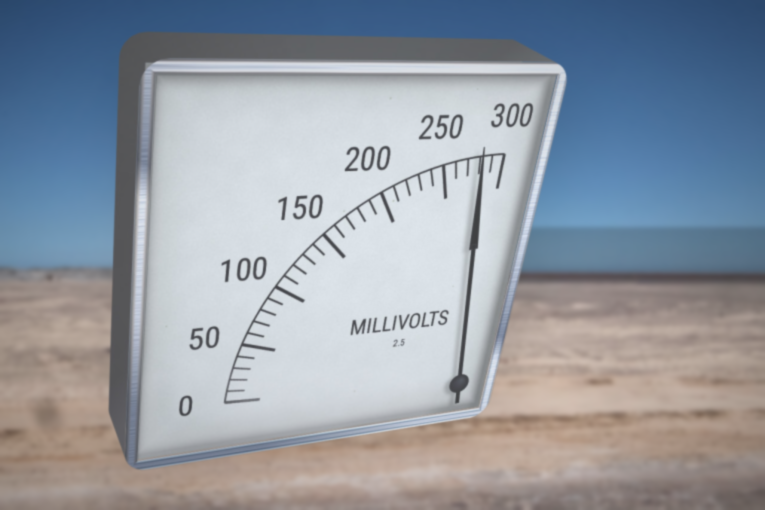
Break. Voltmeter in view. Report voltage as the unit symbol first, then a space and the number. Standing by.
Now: mV 280
